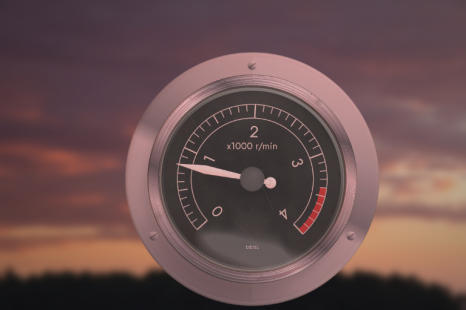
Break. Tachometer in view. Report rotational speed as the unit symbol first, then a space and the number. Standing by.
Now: rpm 800
